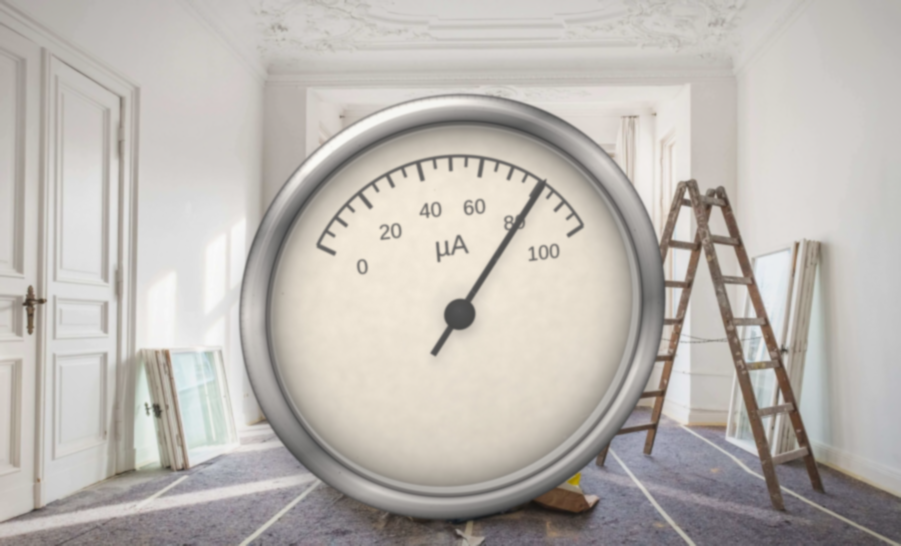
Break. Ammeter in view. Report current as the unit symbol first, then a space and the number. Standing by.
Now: µA 80
